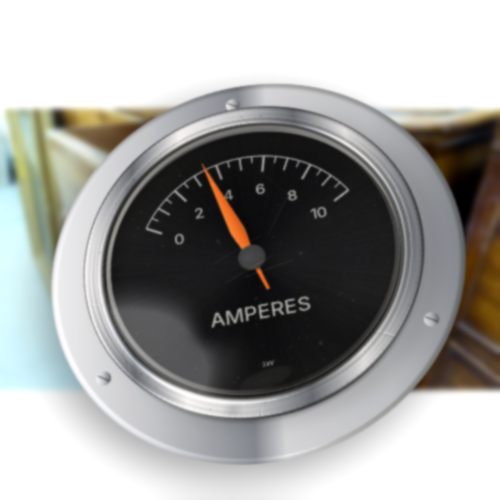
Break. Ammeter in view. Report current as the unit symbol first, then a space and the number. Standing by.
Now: A 3.5
